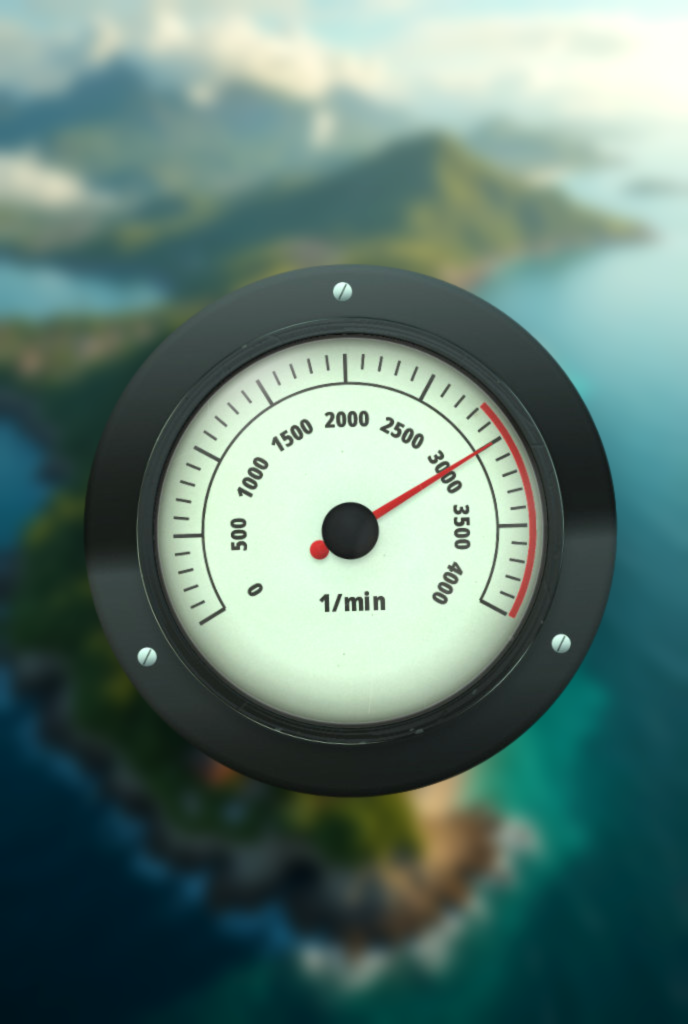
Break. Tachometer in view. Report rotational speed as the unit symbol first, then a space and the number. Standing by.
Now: rpm 3000
